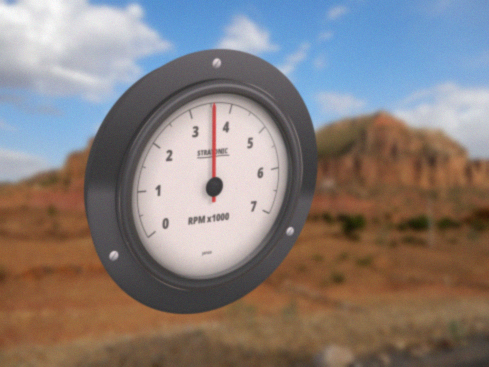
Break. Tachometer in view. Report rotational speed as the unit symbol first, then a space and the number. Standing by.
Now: rpm 3500
